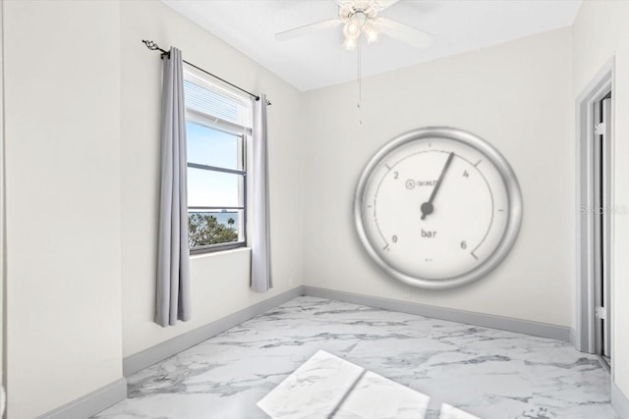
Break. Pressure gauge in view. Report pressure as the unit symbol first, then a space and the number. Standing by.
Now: bar 3.5
